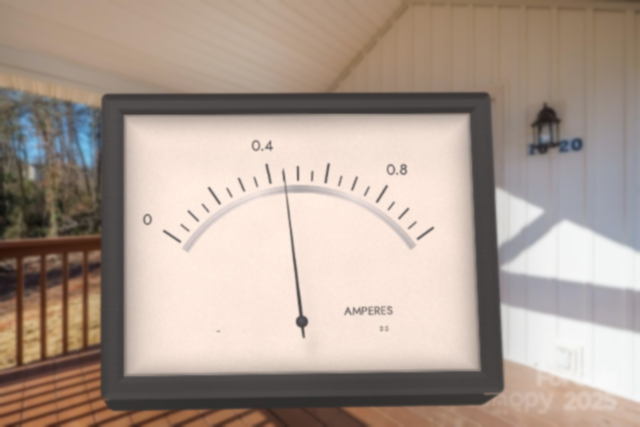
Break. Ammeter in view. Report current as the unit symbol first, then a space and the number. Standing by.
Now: A 0.45
